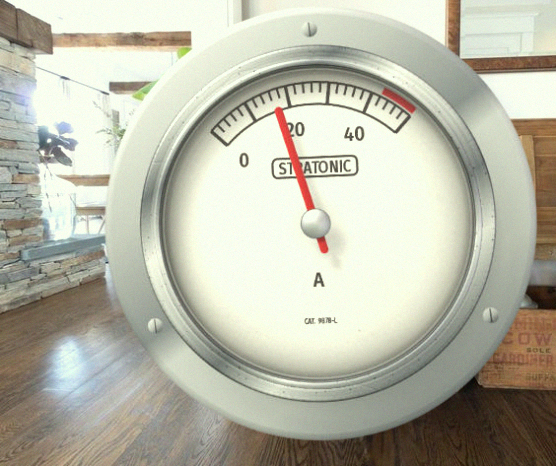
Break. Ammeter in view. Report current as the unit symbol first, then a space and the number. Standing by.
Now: A 17
